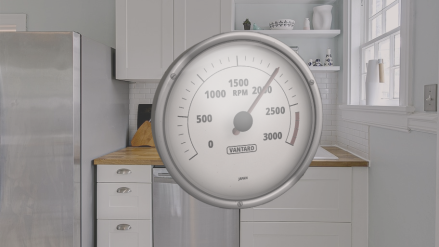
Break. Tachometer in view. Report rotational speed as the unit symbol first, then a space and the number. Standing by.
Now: rpm 2000
